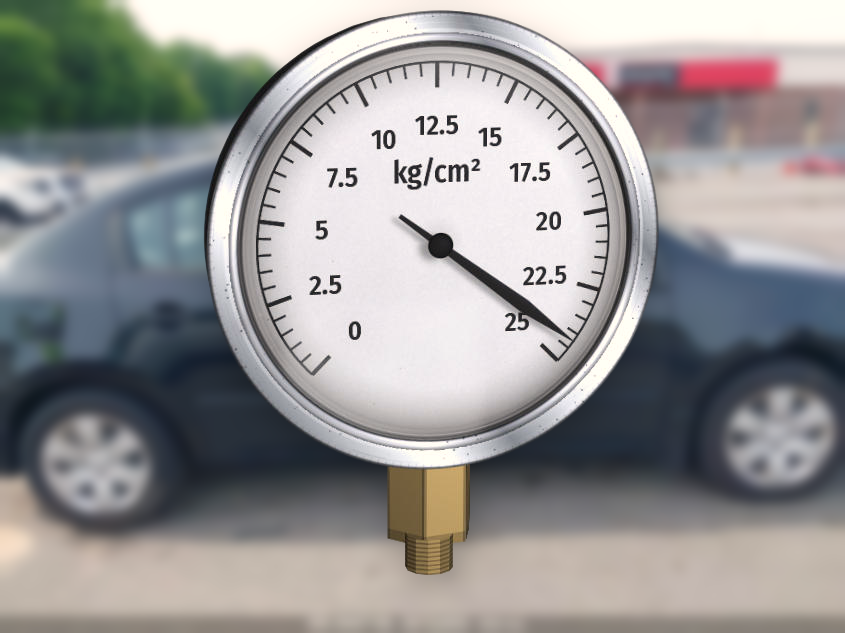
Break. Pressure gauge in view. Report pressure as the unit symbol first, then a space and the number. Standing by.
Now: kg/cm² 24.25
